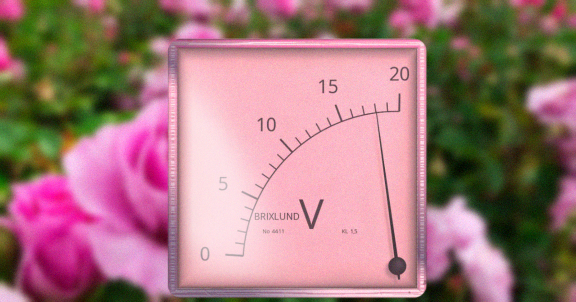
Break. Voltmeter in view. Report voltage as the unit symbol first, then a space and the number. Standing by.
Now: V 18
